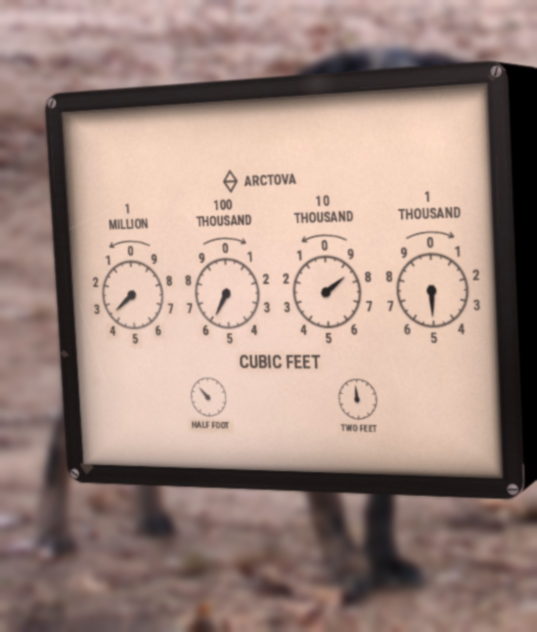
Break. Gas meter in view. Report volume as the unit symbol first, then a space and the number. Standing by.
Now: ft³ 358500
